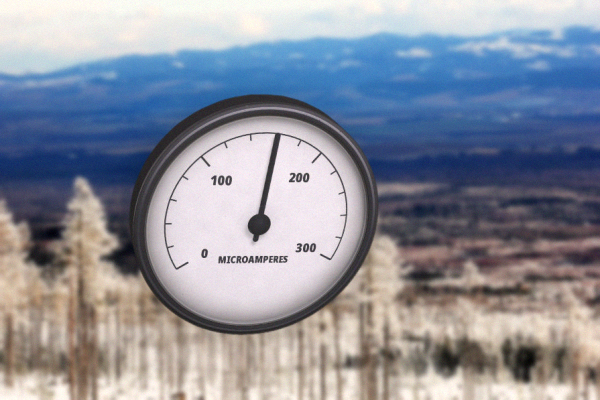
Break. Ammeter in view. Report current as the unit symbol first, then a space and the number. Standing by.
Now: µA 160
